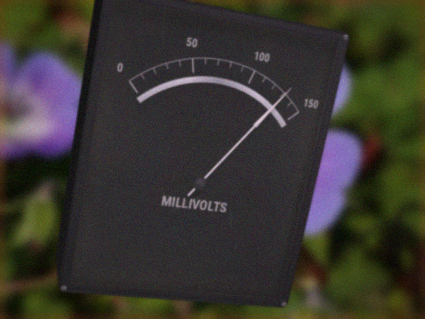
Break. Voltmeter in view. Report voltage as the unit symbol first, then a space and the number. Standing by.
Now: mV 130
